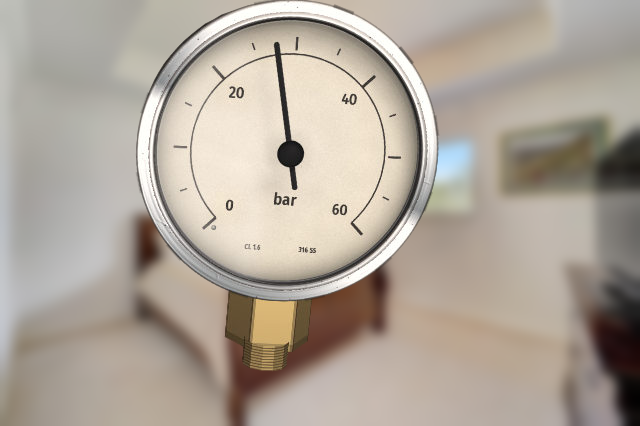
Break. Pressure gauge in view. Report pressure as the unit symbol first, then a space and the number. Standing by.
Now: bar 27.5
